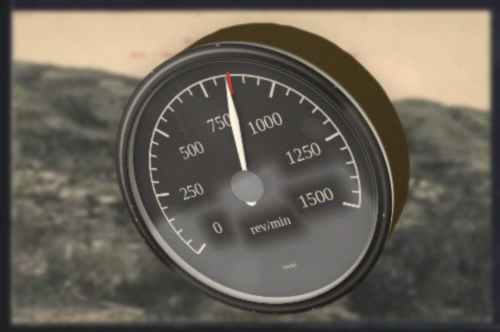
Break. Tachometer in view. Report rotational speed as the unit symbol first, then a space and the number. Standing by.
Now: rpm 850
